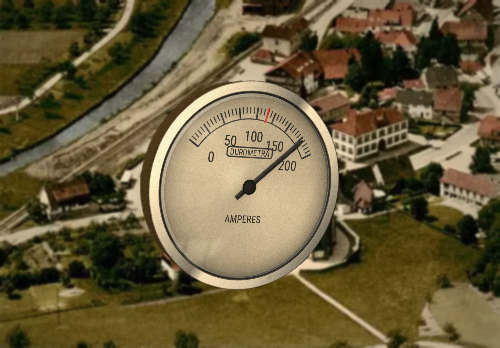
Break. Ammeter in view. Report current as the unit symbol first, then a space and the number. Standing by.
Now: A 175
